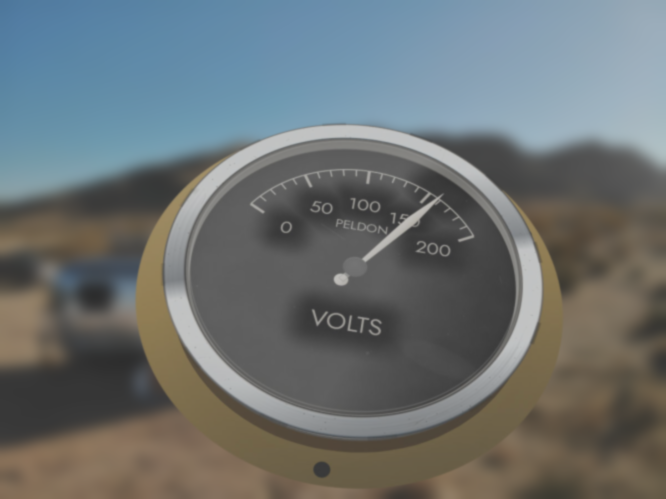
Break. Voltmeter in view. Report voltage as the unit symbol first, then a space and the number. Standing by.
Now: V 160
